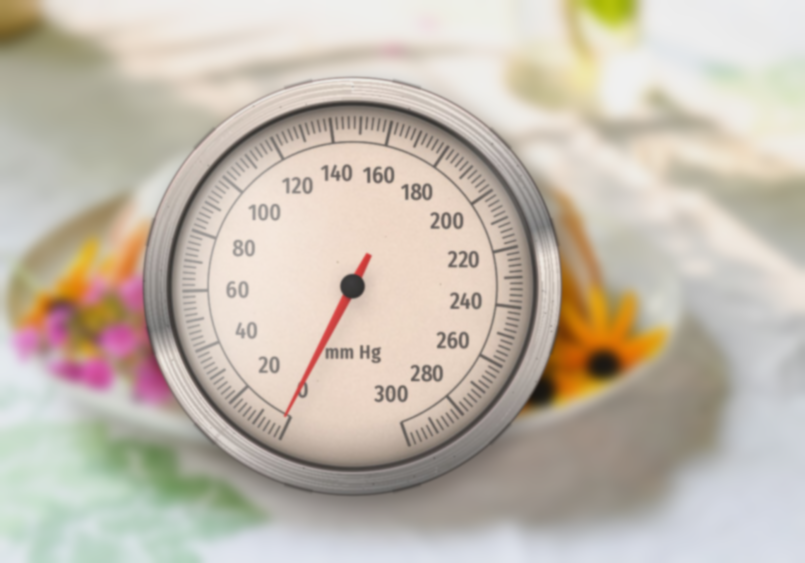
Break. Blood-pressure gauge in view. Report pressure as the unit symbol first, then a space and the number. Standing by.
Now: mmHg 2
